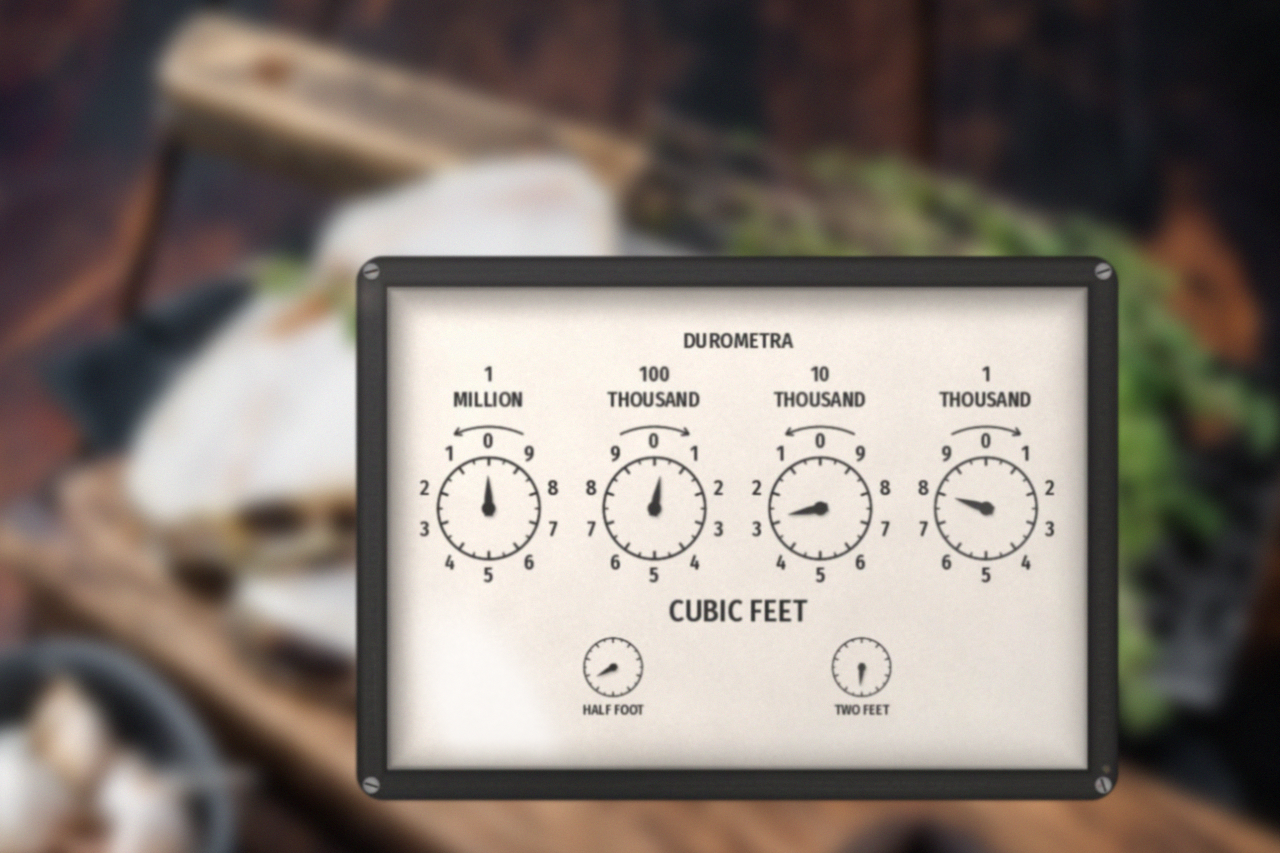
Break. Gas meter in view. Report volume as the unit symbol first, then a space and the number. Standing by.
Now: ft³ 2800
